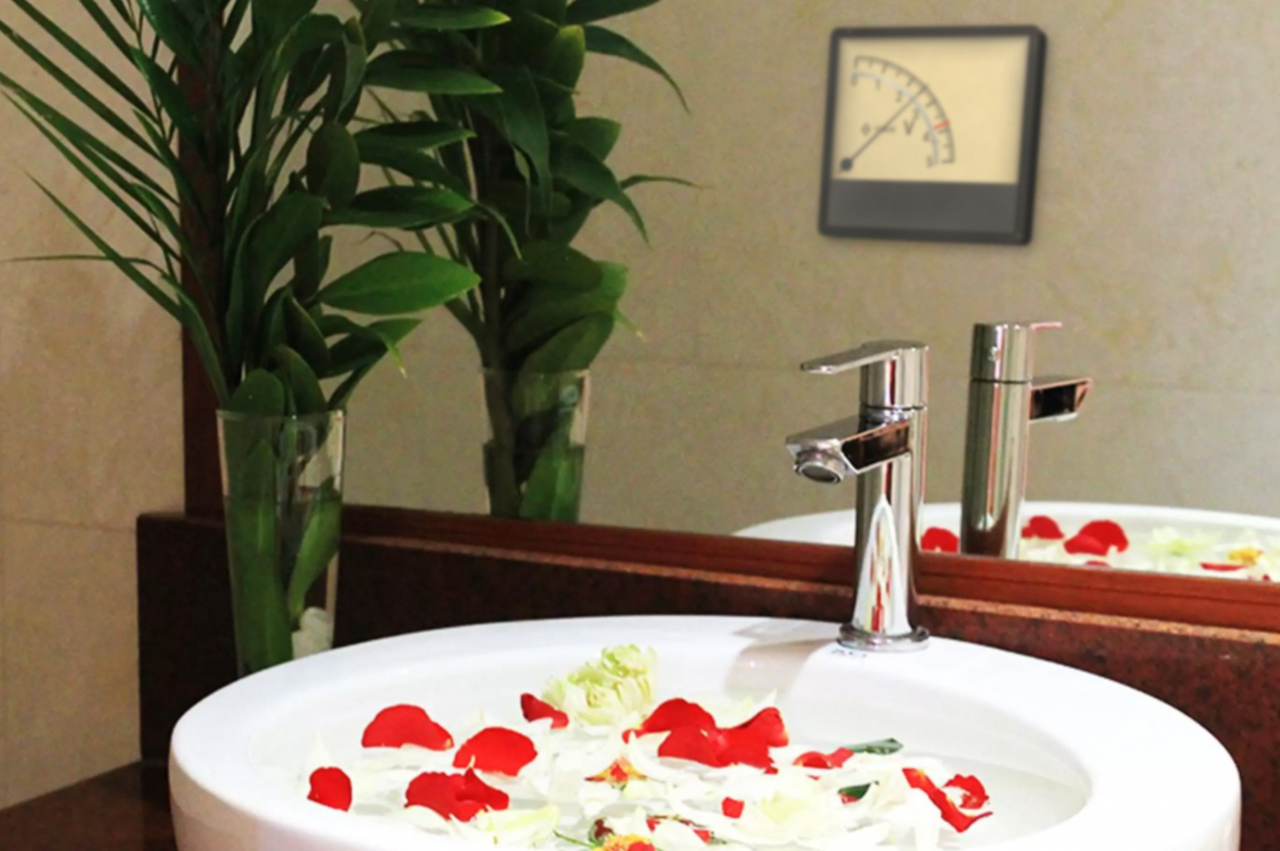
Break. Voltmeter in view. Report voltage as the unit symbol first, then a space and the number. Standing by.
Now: V 2.5
